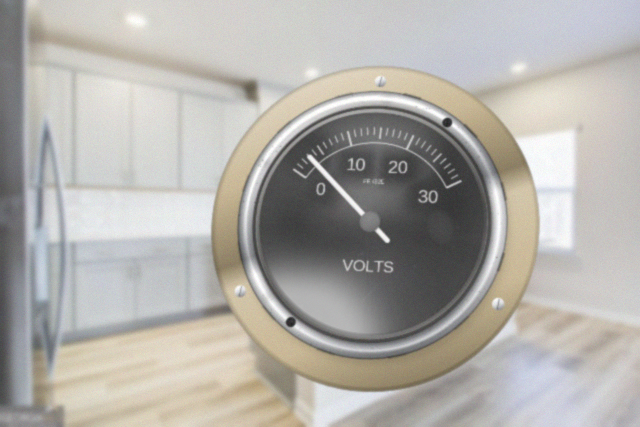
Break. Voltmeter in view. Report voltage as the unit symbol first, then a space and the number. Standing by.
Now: V 3
